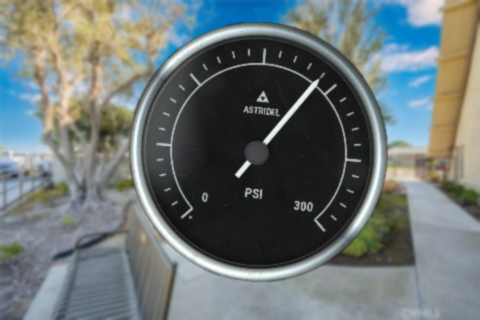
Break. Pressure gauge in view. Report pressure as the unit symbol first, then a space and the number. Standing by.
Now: psi 190
